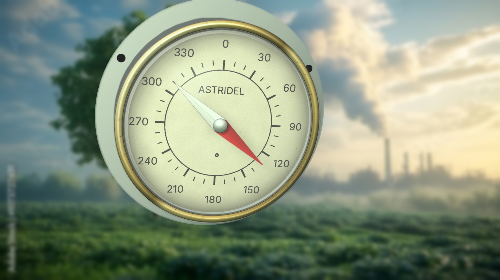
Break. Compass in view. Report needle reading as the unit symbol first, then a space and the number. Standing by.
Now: ° 130
